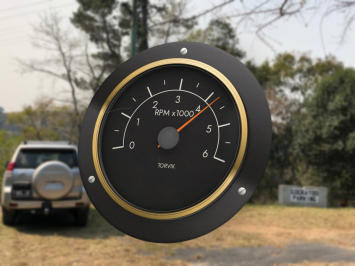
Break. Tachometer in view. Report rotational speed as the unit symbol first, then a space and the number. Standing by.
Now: rpm 4250
